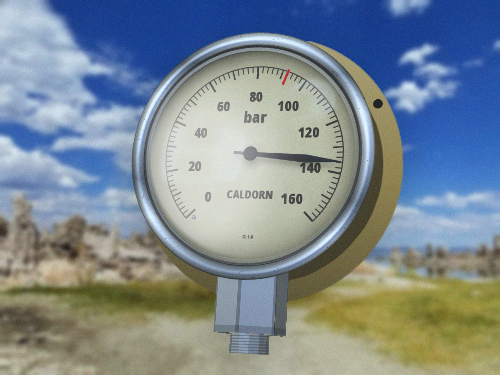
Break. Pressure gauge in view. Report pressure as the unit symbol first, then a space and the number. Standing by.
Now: bar 136
